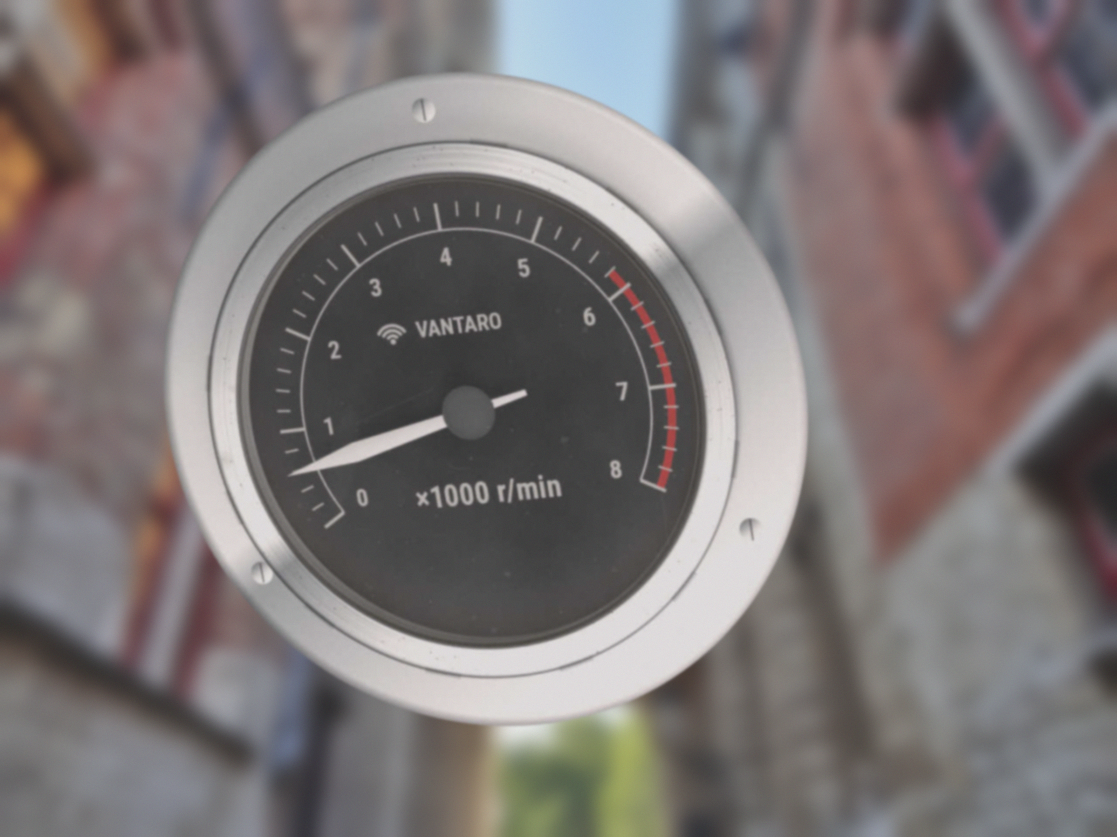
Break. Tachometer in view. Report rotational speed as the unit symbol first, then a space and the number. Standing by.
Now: rpm 600
